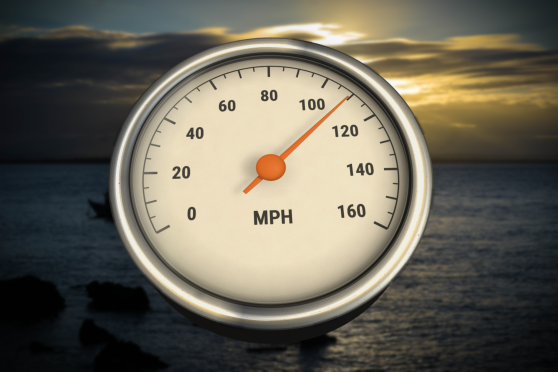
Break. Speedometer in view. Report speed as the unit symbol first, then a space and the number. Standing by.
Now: mph 110
